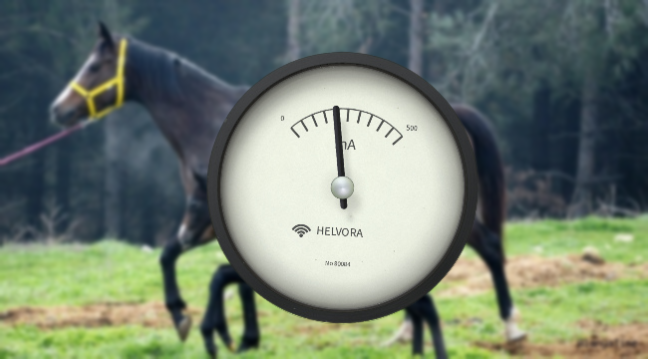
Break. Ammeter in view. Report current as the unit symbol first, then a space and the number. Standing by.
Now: mA 200
